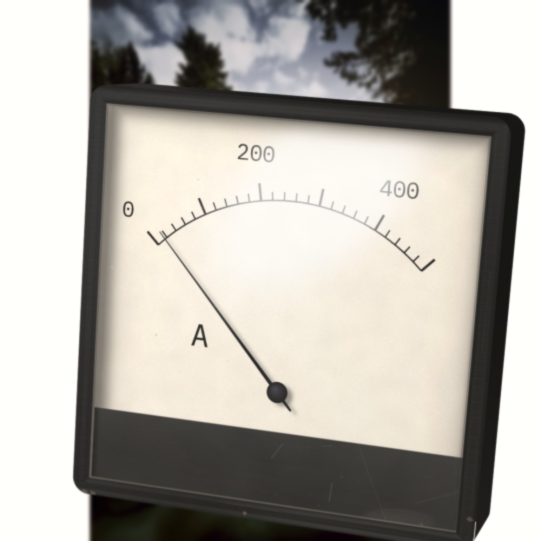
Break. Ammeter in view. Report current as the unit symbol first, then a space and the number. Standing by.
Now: A 20
